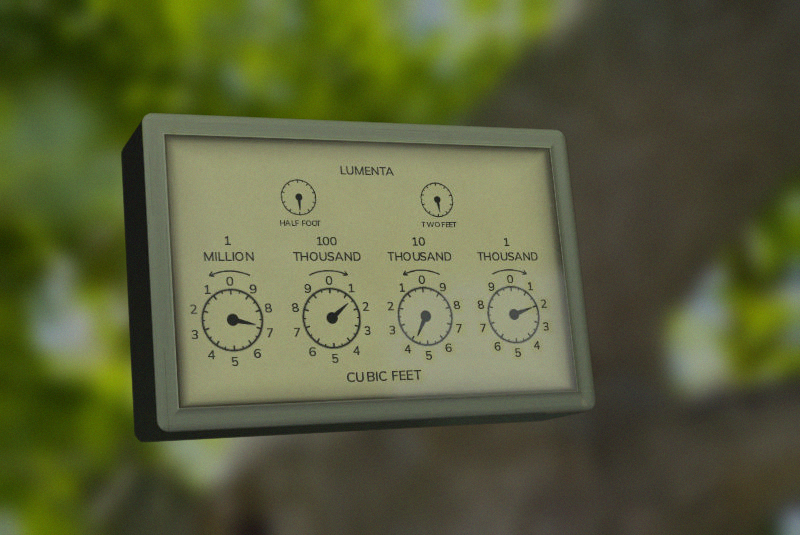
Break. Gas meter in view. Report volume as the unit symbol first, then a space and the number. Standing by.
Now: ft³ 714200
